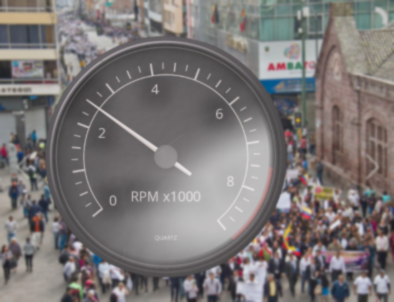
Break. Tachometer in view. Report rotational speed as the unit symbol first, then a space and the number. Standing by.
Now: rpm 2500
